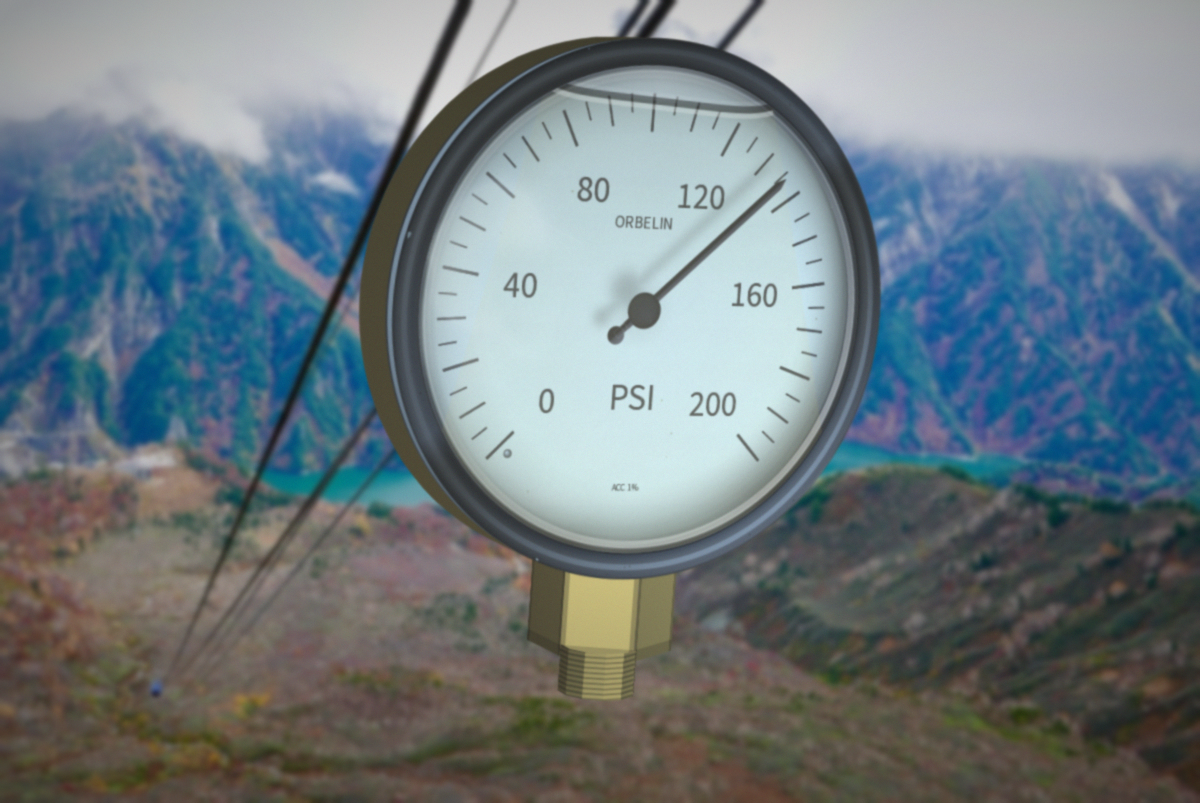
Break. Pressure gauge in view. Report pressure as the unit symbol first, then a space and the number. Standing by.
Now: psi 135
